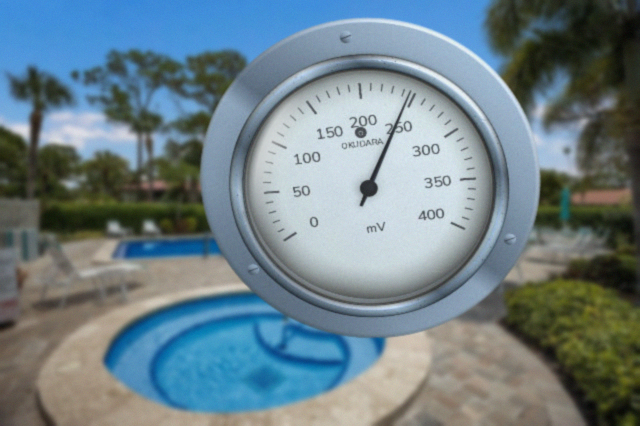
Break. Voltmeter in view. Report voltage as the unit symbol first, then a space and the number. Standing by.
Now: mV 245
